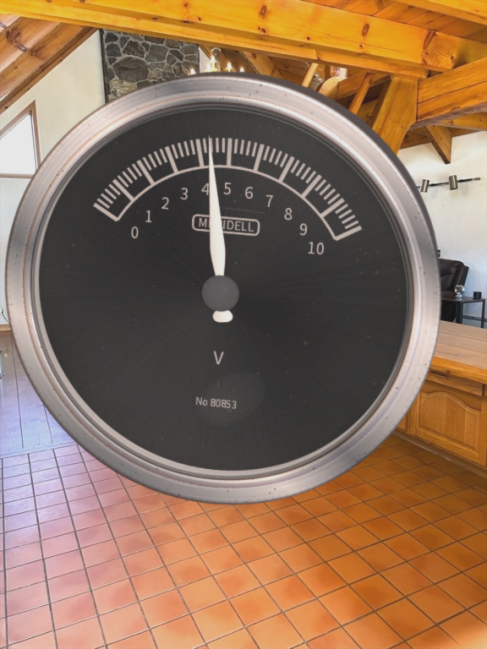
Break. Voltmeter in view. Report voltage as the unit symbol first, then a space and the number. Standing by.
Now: V 4.4
